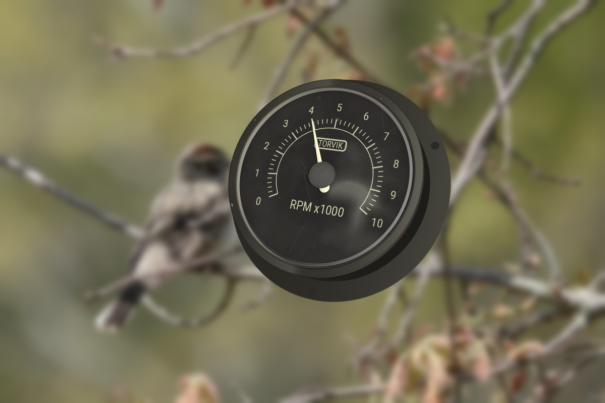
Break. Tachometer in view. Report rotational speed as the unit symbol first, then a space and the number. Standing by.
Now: rpm 4000
